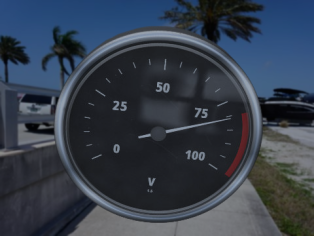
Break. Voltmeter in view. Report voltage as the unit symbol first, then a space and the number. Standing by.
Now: V 80
